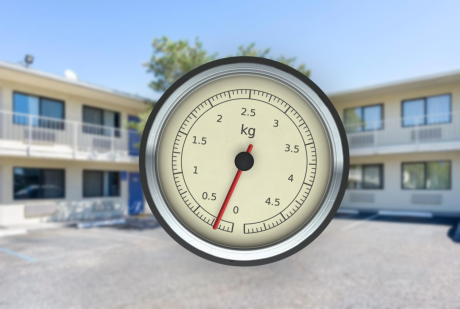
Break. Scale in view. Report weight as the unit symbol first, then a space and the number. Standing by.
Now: kg 0.2
